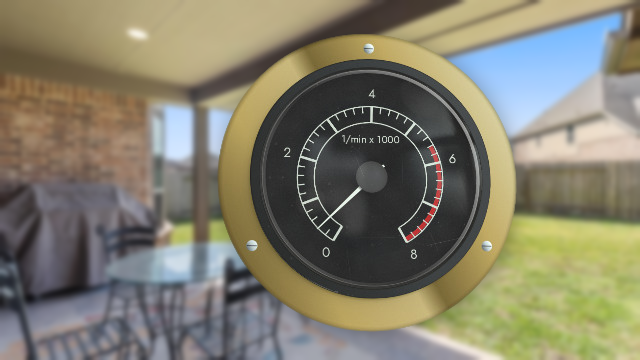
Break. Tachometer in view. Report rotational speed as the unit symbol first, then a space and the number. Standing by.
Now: rpm 400
